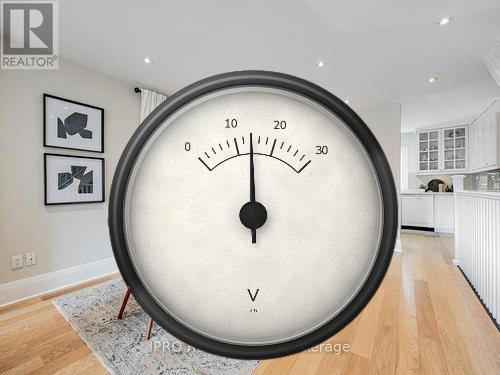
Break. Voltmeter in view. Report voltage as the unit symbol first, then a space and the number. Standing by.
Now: V 14
